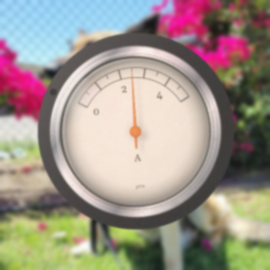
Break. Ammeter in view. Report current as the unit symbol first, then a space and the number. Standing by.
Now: A 2.5
